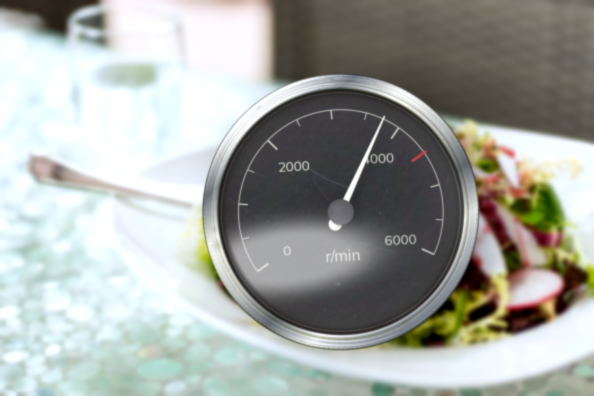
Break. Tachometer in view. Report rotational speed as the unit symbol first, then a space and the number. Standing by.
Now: rpm 3750
